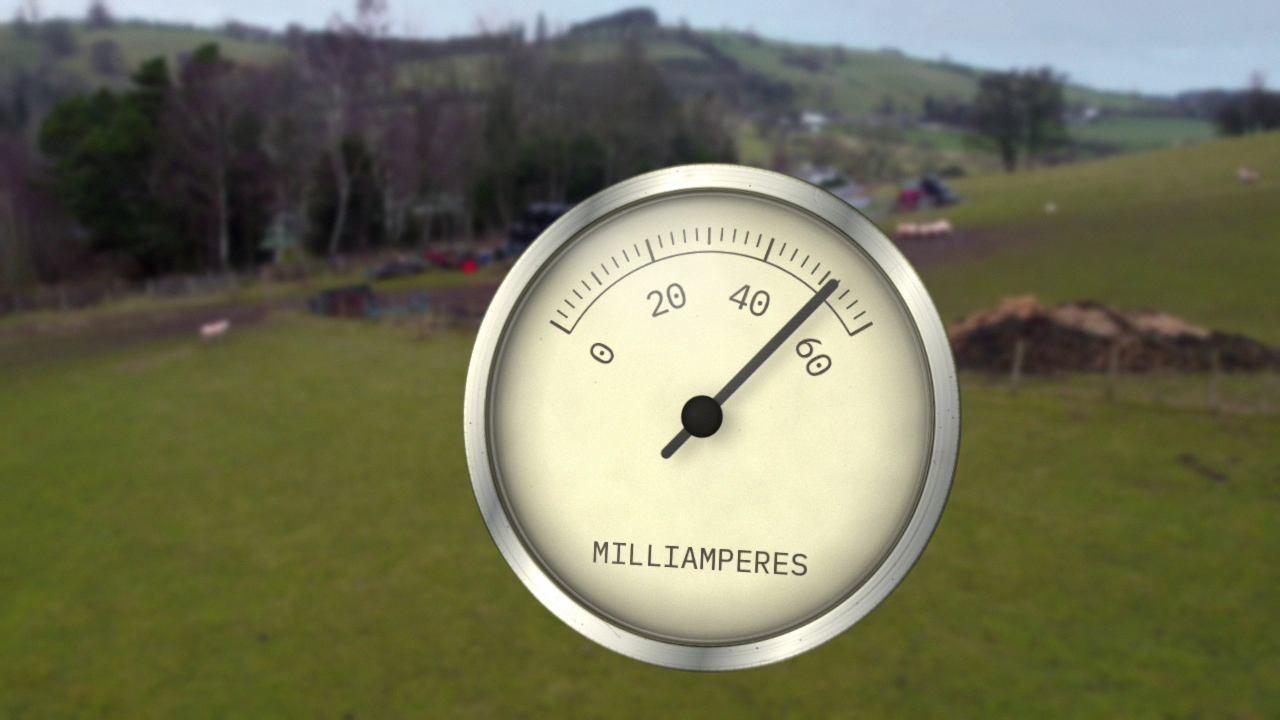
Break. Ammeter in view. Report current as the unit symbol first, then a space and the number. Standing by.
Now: mA 52
